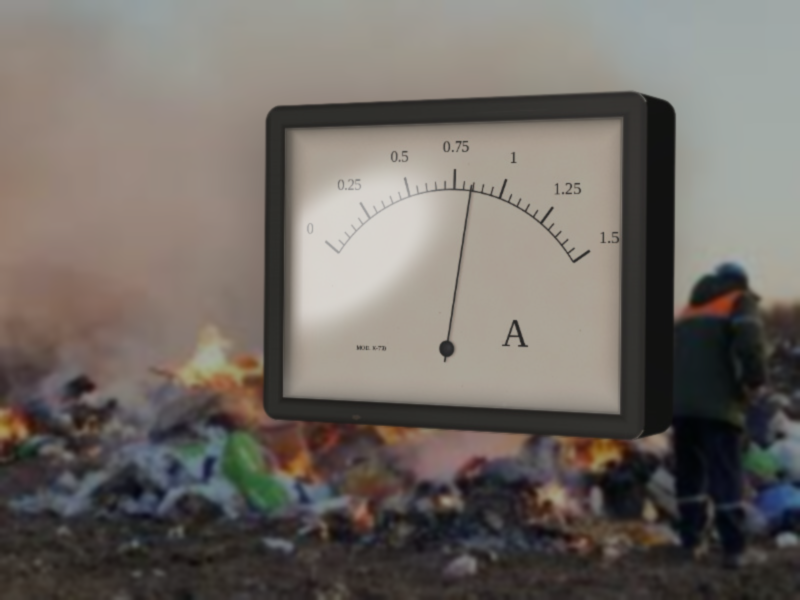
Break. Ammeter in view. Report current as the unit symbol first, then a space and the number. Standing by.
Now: A 0.85
